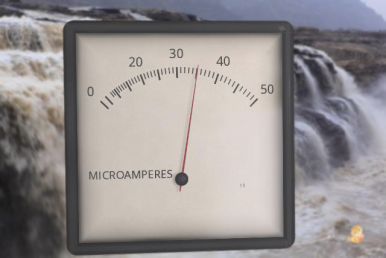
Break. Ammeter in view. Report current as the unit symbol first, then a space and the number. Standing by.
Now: µA 35
